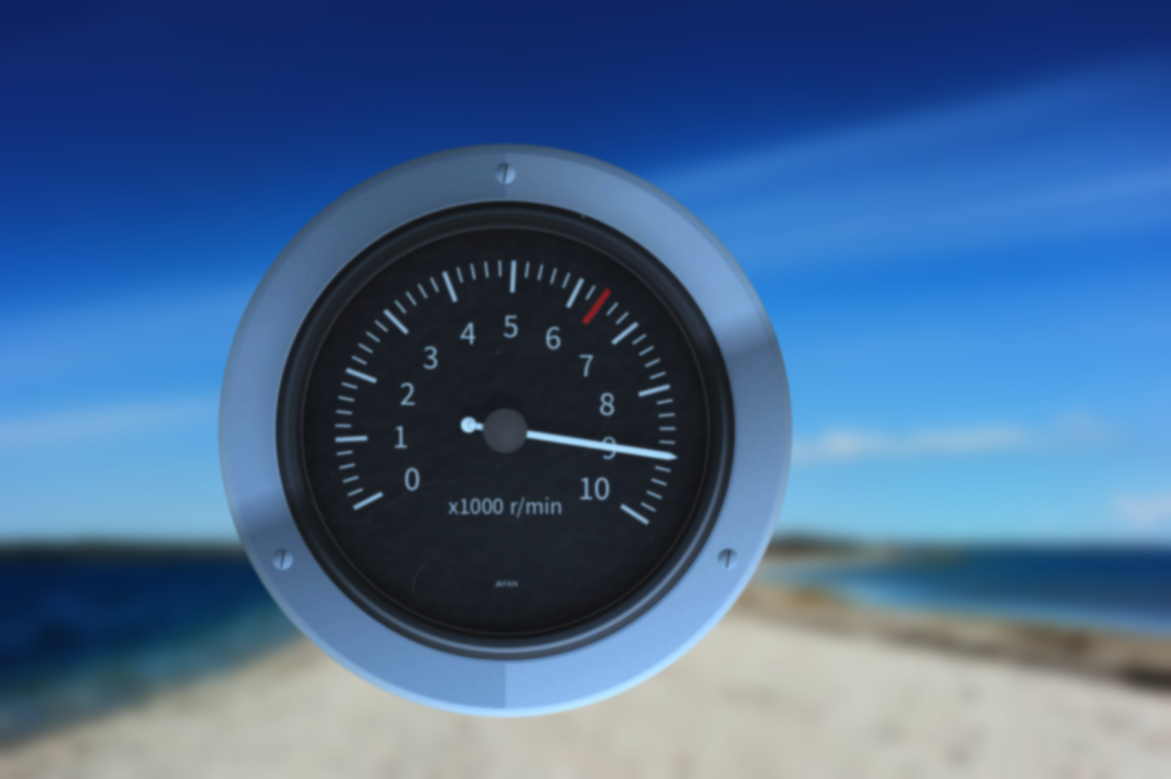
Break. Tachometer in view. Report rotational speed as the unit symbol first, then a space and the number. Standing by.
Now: rpm 9000
